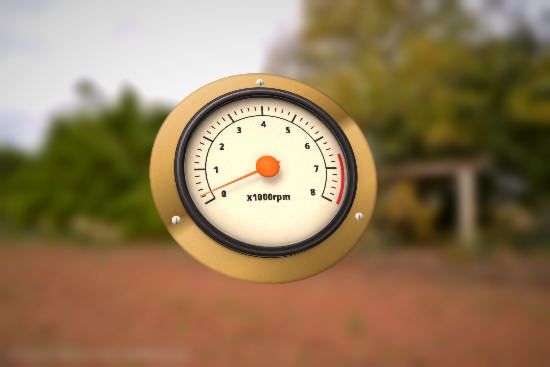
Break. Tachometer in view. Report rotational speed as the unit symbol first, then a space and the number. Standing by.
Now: rpm 200
